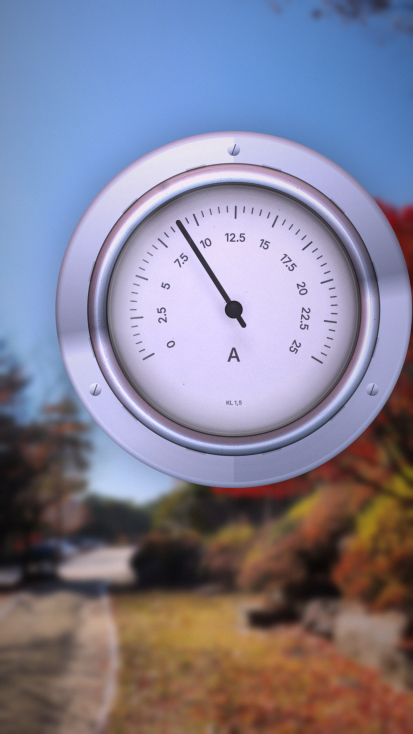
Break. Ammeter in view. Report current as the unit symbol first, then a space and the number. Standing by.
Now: A 9
